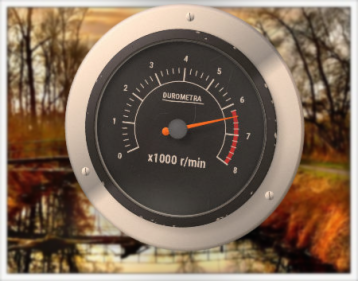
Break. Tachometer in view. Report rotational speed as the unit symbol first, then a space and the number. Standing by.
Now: rpm 6400
